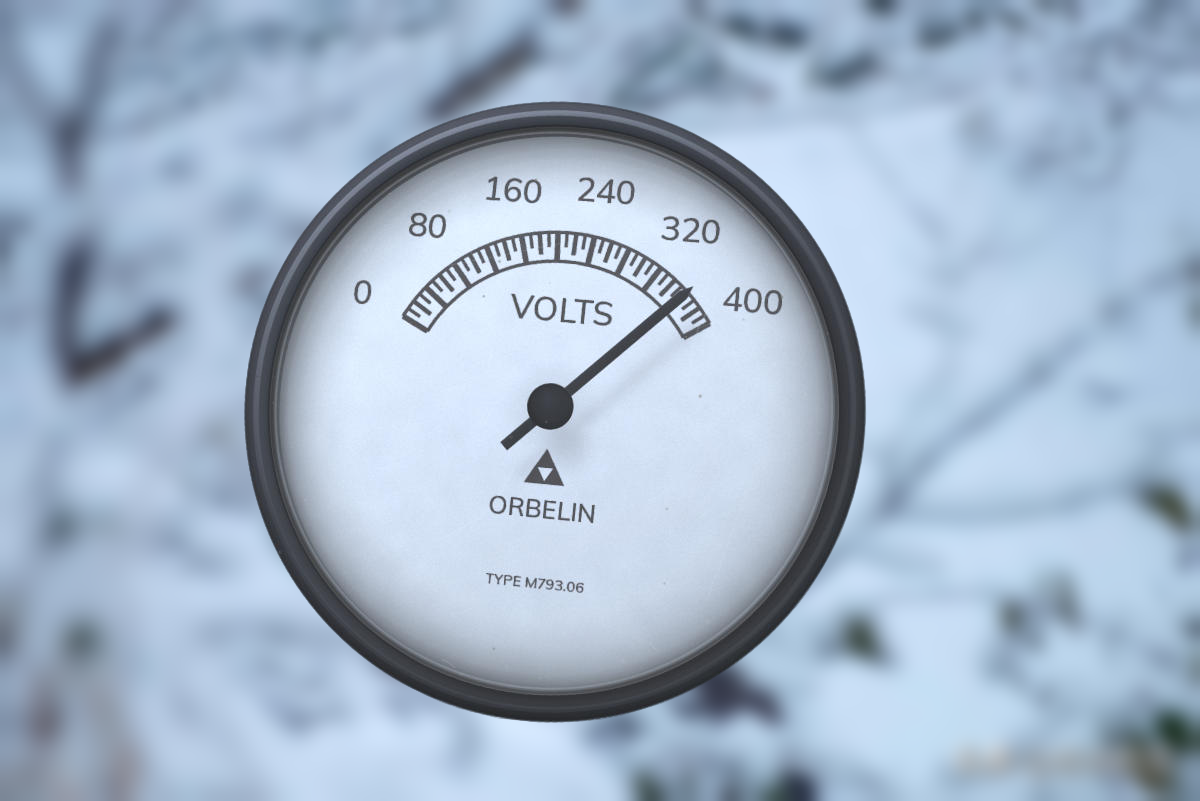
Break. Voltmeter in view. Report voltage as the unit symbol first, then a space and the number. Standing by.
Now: V 360
